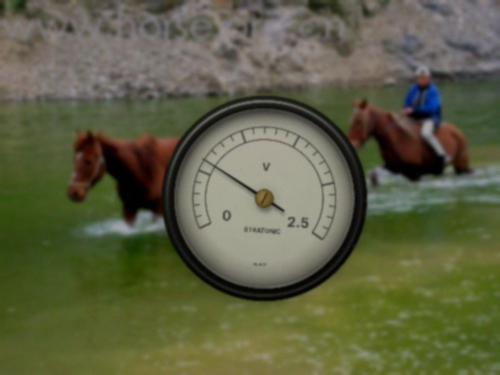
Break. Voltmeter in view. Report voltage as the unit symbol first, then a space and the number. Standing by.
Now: V 0.6
